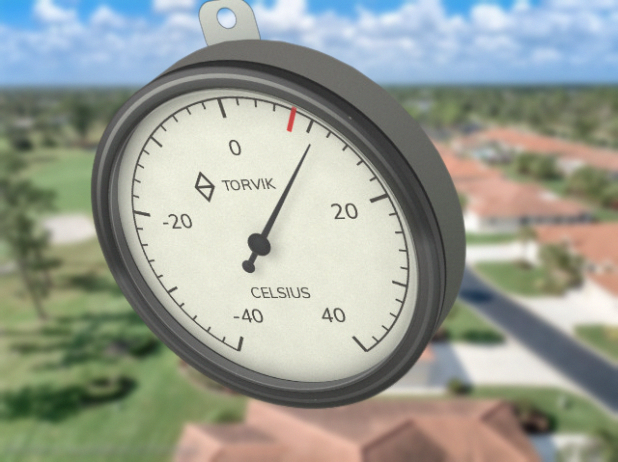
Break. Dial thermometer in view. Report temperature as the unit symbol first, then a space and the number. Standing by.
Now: °C 11
